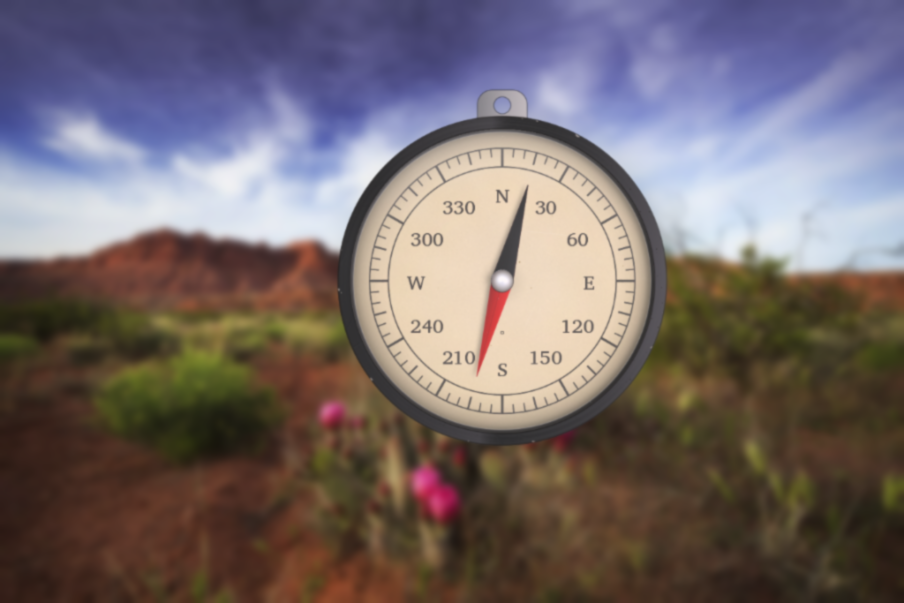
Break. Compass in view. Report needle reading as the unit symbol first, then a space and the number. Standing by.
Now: ° 195
